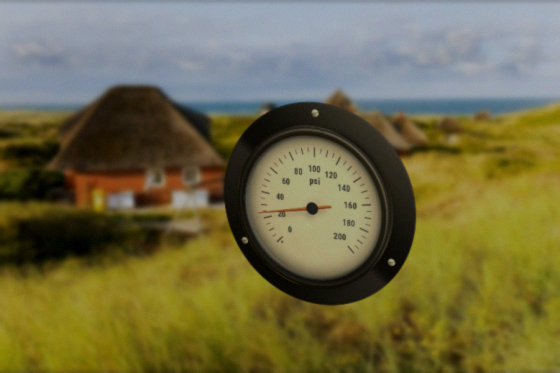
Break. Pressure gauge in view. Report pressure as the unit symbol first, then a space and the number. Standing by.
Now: psi 25
